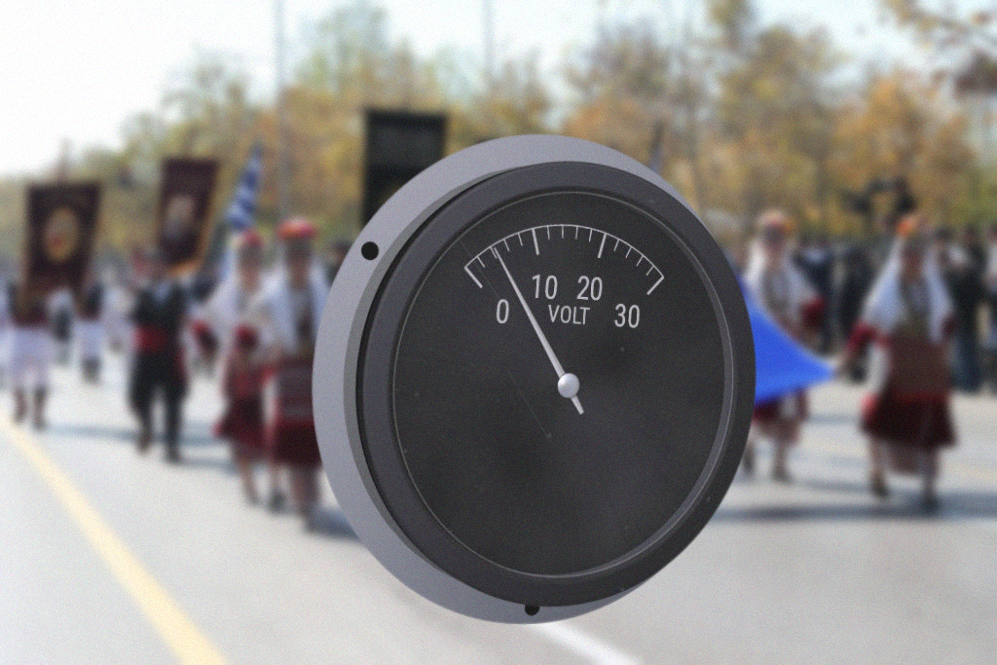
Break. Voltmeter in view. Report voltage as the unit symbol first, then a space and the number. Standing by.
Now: V 4
